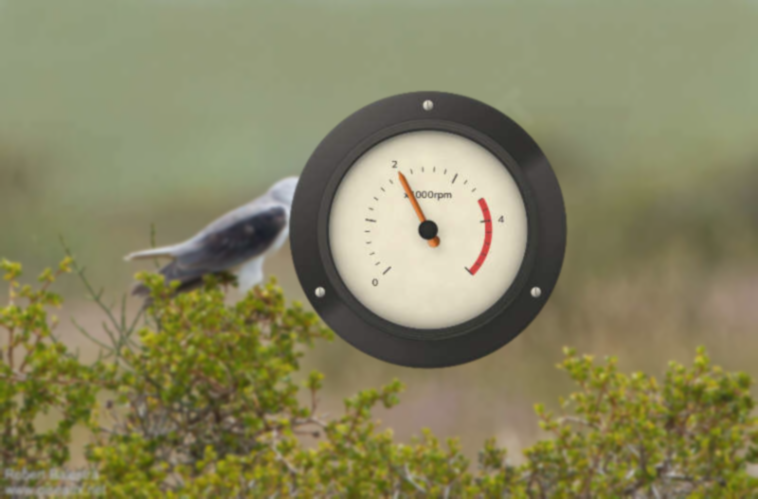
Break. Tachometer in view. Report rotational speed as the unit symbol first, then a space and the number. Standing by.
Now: rpm 2000
